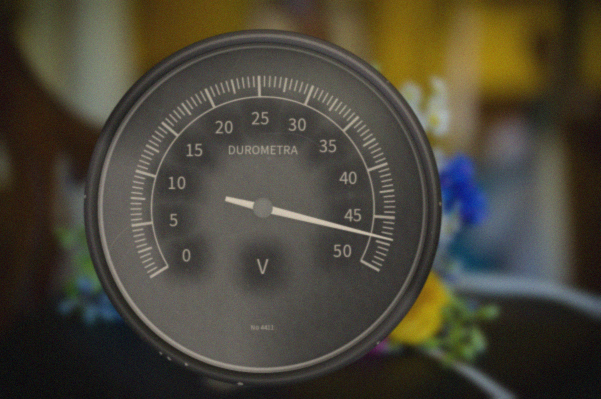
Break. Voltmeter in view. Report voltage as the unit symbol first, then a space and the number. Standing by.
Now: V 47
